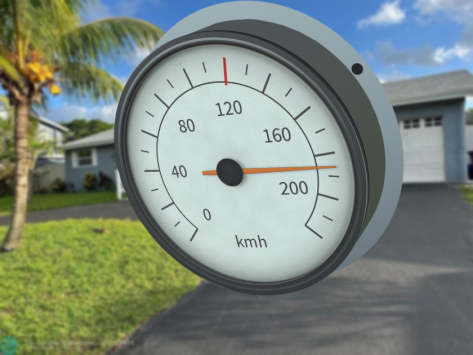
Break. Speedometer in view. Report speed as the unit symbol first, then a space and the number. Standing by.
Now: km/h 185
